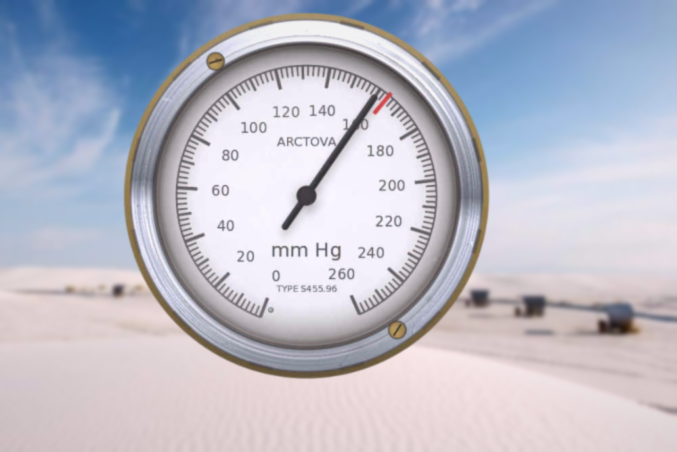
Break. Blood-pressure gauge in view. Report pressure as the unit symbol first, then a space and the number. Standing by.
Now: mmHg 160
